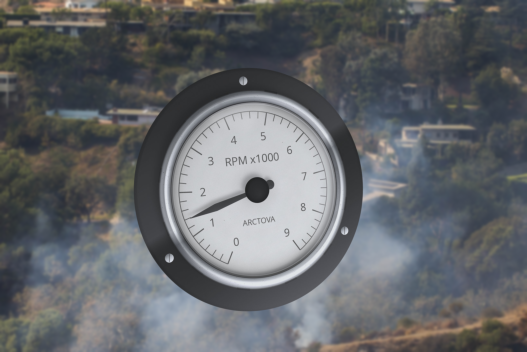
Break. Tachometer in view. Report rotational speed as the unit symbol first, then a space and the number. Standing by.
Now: rpm 1400
